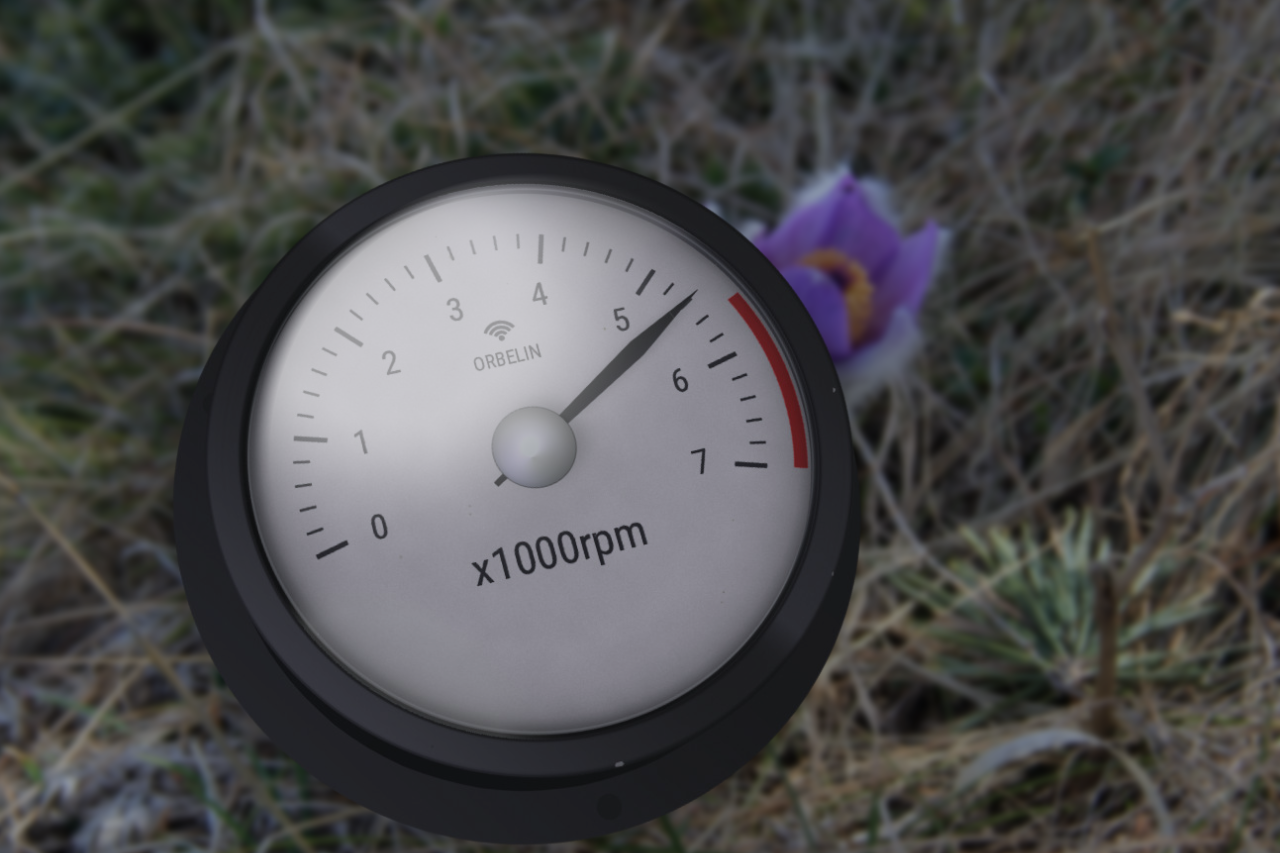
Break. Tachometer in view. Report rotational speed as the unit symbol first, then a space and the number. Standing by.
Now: rpm 5400
